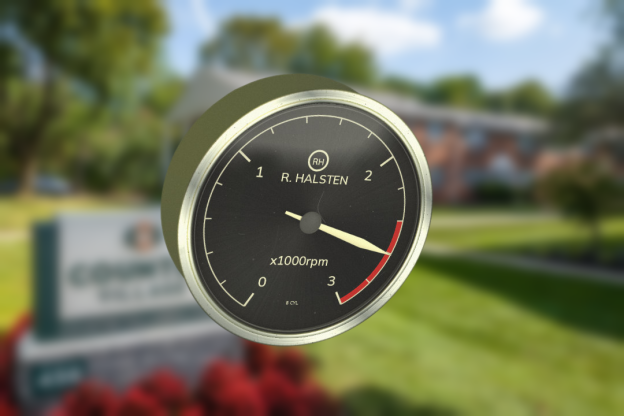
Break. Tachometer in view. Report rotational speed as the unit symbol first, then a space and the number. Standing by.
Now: rpm 2600
